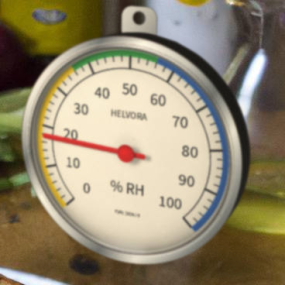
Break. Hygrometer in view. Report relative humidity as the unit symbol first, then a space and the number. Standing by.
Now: % 18
